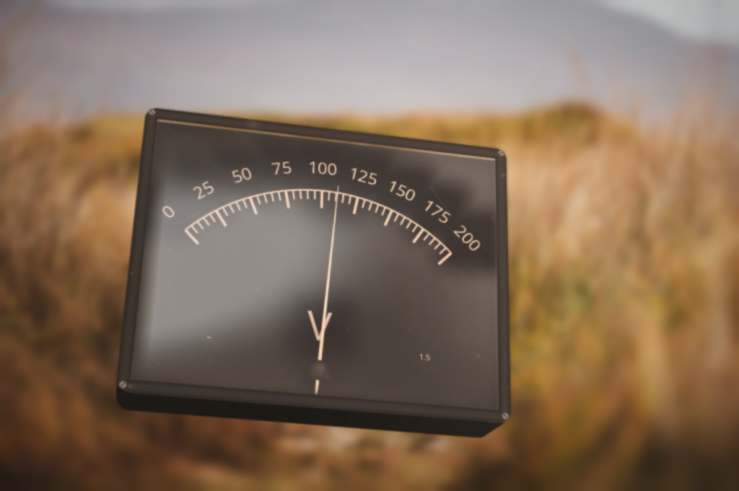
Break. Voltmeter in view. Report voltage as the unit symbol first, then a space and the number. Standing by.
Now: V 110
